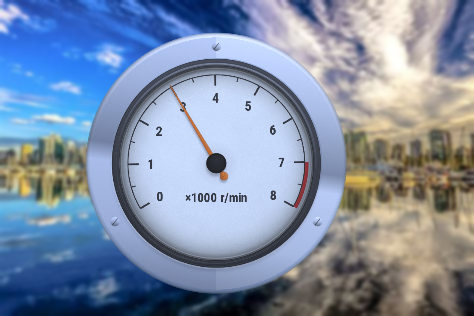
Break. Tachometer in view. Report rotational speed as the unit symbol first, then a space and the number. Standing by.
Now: rpm 3000
